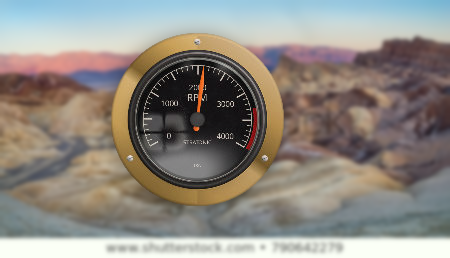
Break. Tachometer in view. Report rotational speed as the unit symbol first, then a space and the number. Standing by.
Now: rpm 2100
